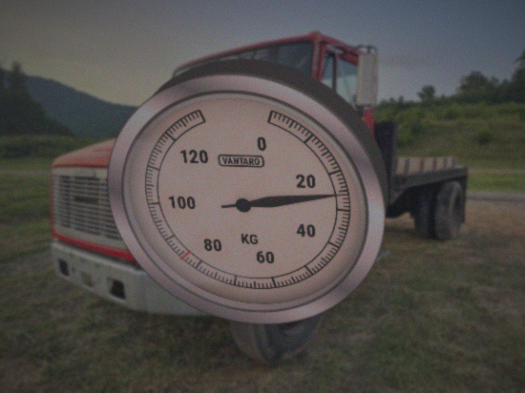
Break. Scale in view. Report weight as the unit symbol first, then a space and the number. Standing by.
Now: kg 25
